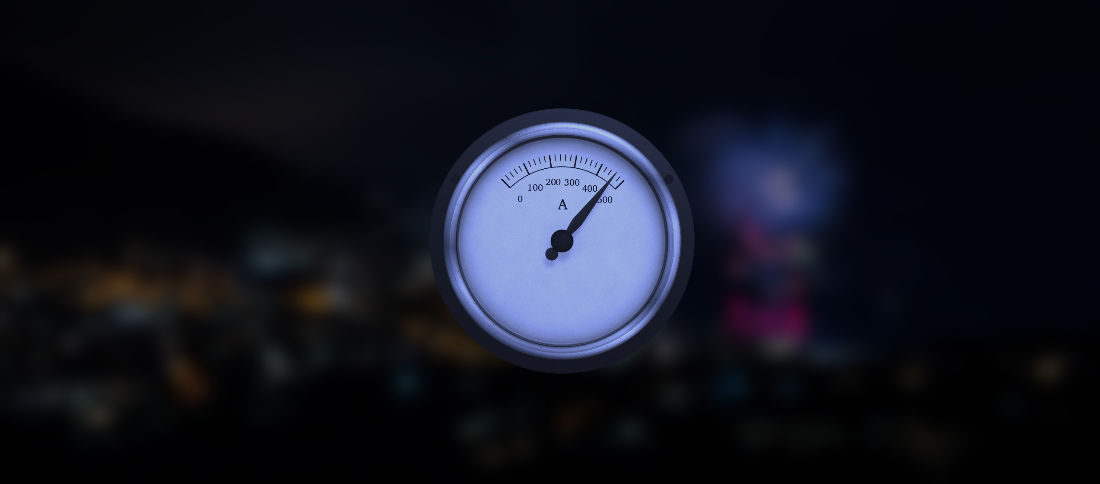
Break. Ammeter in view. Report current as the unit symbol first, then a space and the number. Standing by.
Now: A 460
